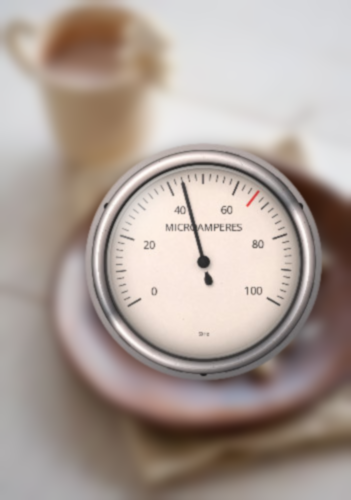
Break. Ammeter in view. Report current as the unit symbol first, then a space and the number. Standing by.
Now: µA 44
